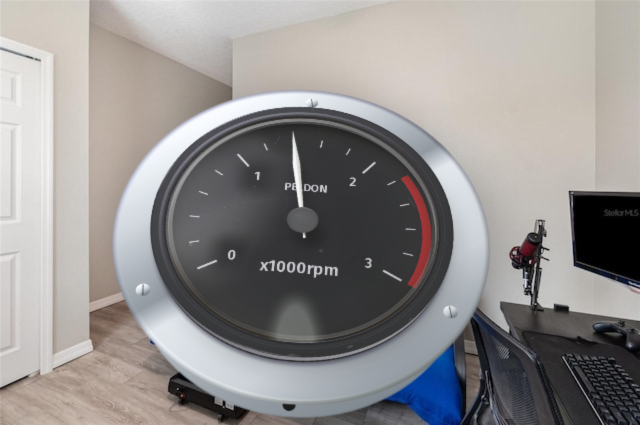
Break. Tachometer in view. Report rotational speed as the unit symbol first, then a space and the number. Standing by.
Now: rpm 1400
